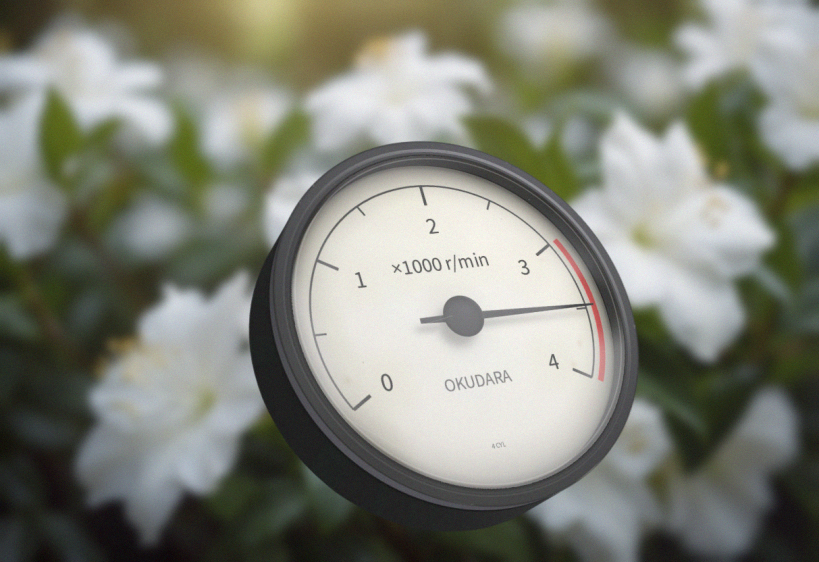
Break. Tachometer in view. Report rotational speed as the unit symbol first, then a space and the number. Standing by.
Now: rpm 3500
